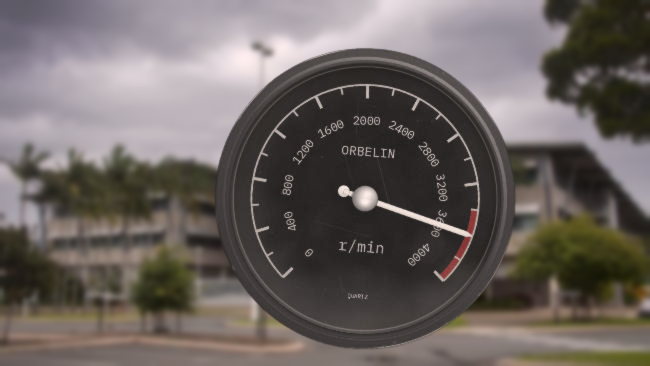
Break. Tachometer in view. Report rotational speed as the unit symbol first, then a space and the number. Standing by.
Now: rpm 3600
